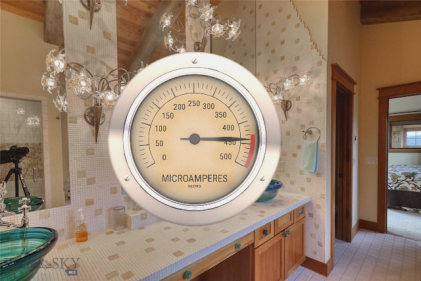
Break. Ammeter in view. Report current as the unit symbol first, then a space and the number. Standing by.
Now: µA 440
